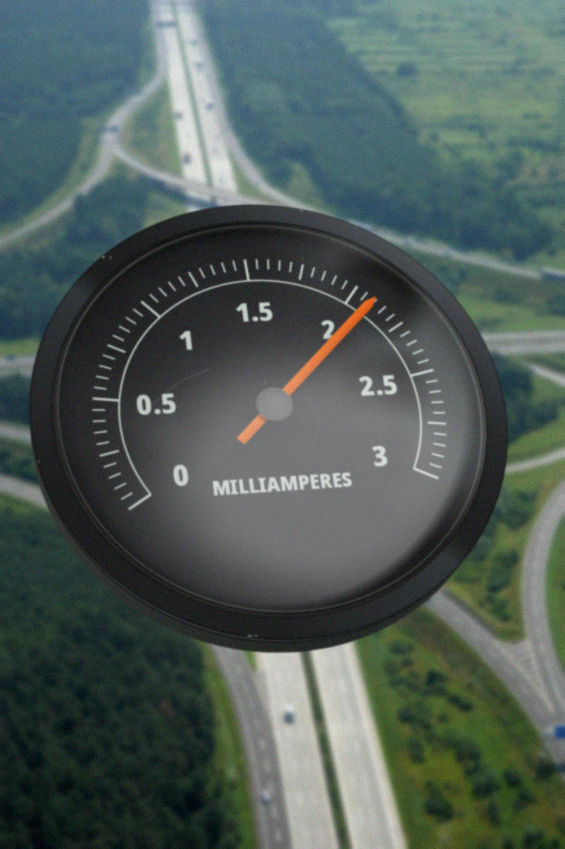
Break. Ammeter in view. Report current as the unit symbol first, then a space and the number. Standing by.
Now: mA 2.1
